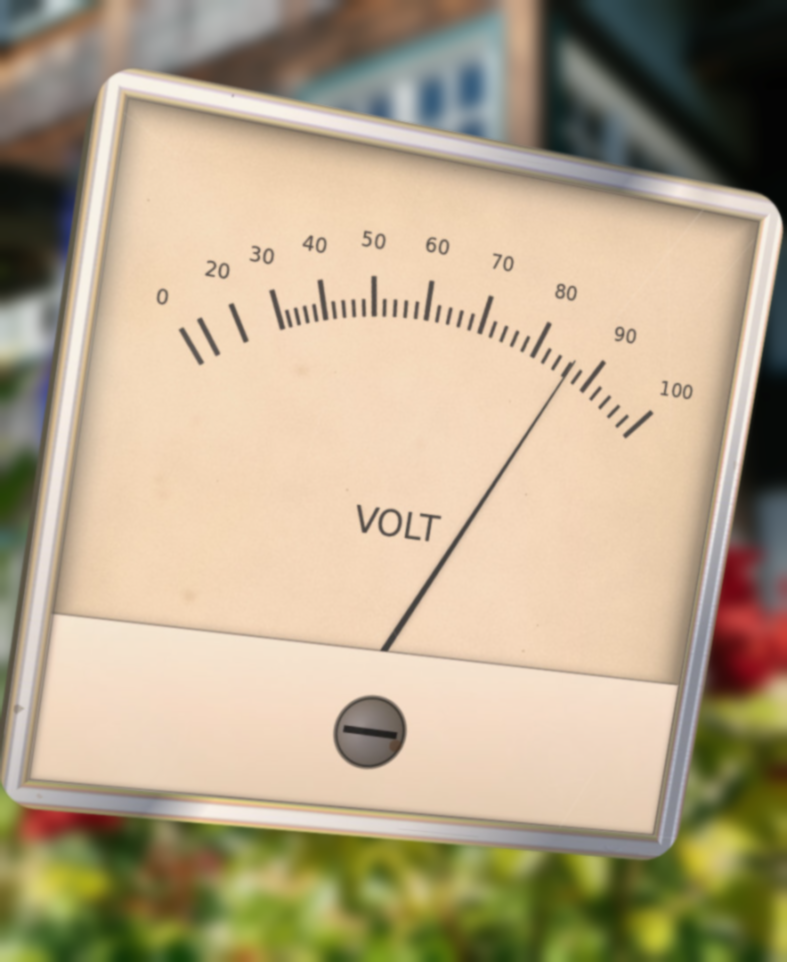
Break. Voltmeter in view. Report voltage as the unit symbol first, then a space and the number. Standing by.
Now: V 86
